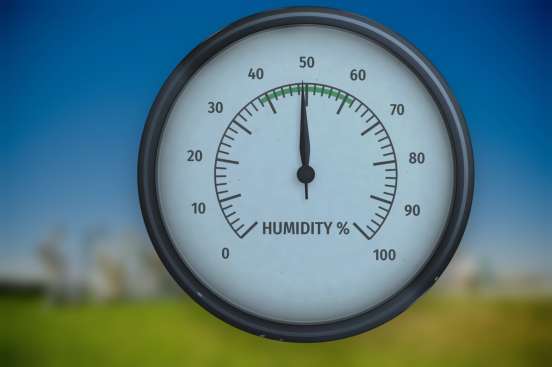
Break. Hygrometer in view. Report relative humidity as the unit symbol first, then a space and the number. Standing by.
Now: % 49
